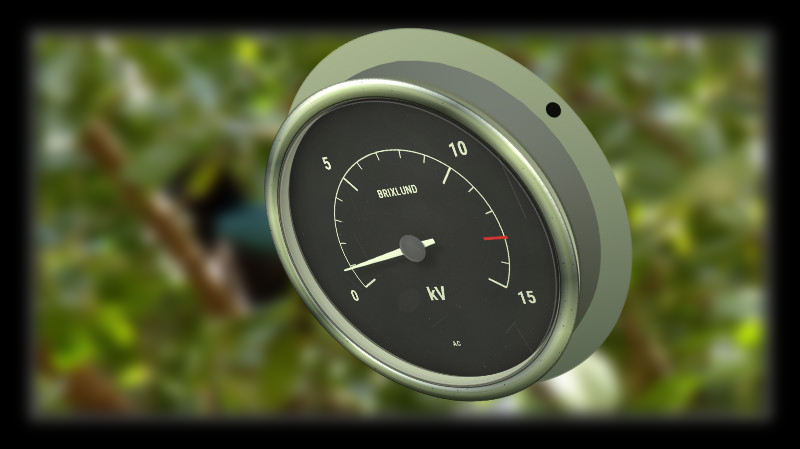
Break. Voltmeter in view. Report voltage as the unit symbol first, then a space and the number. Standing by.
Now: kV 1
